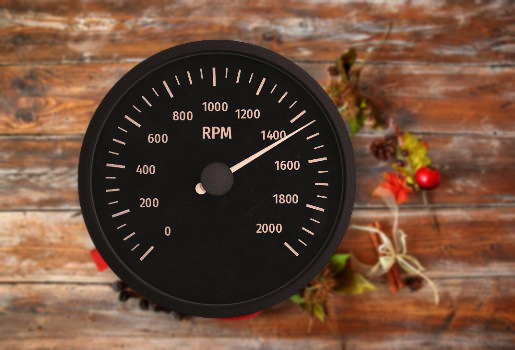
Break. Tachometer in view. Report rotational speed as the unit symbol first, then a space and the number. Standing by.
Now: rpm 1450
